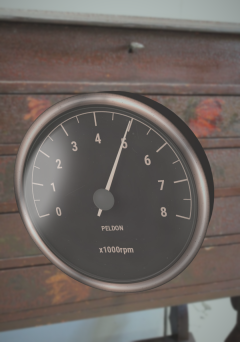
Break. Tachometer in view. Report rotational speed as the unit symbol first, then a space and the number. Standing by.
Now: rpm 5000
